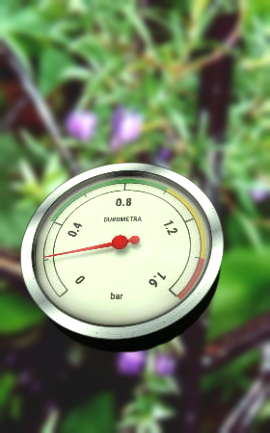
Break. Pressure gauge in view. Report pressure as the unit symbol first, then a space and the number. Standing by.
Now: bar 0.2
